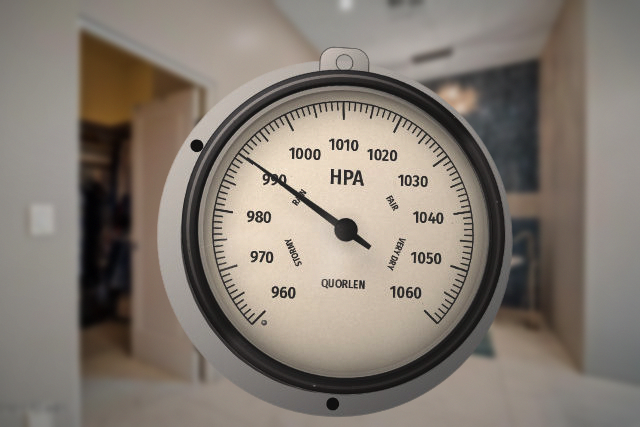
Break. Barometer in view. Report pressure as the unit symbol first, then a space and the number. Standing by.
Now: hPa 990
